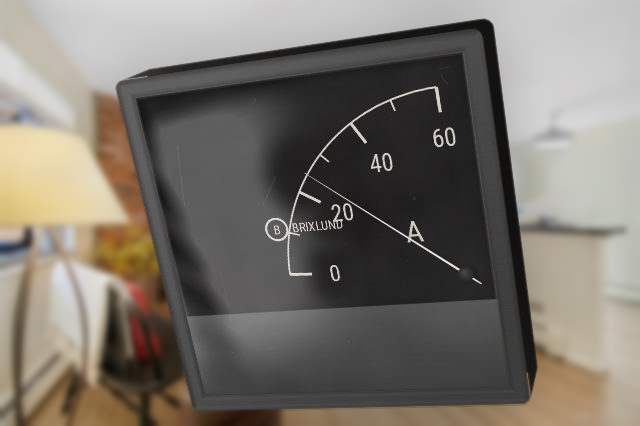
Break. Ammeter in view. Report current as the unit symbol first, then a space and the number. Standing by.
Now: A 25
